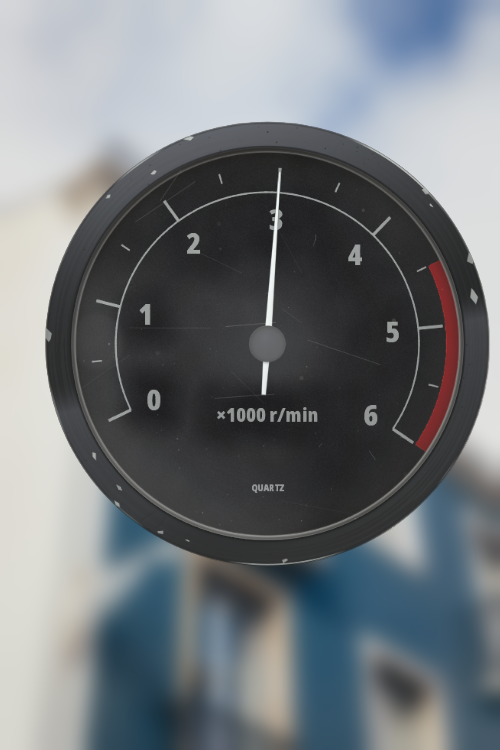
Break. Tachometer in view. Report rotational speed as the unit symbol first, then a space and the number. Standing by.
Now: rpm 3000
